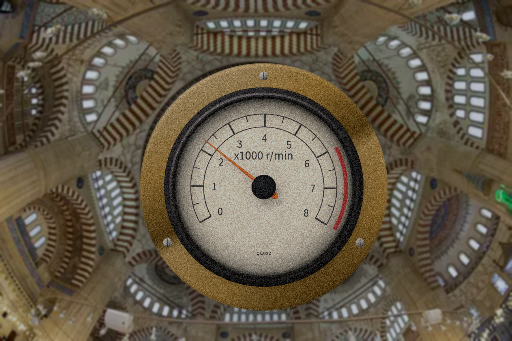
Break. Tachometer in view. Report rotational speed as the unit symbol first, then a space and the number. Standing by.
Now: rpm 2250
